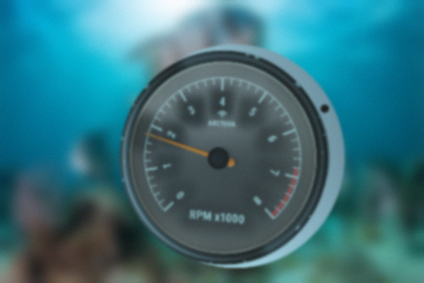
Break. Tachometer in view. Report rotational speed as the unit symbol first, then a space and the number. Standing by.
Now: rpm 1800
